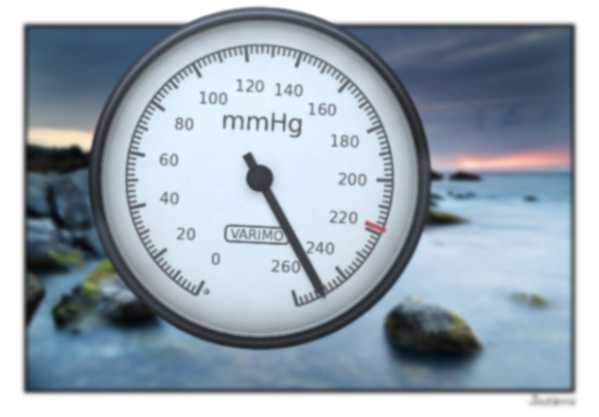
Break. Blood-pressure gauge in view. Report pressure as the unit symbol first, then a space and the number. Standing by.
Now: mmHg 250
